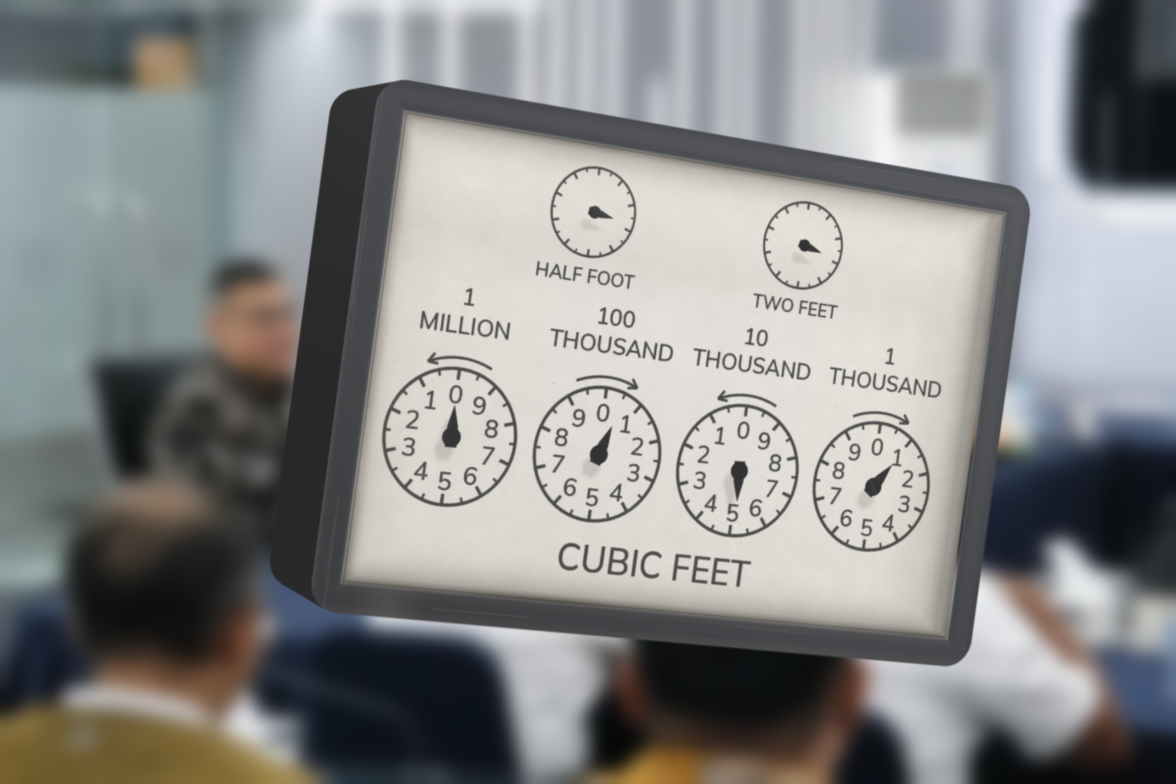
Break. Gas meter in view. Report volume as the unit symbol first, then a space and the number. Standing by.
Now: ft³ 5100
